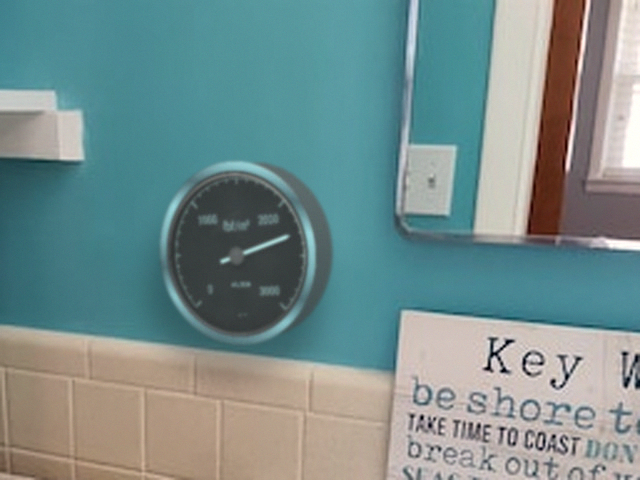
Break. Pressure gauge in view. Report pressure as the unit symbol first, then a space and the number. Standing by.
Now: psi 2300
